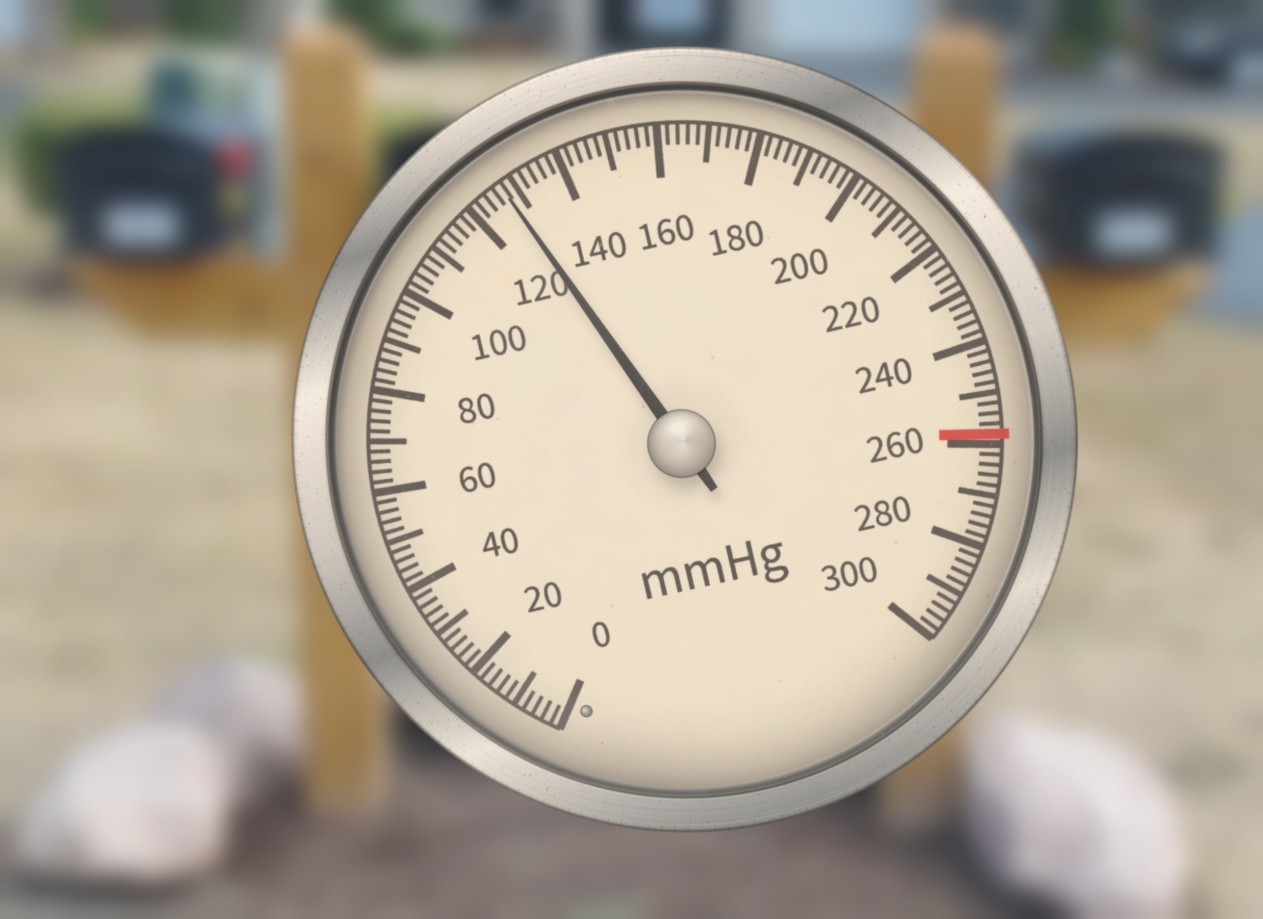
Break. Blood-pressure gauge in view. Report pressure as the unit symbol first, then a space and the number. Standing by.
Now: mmHg 128
